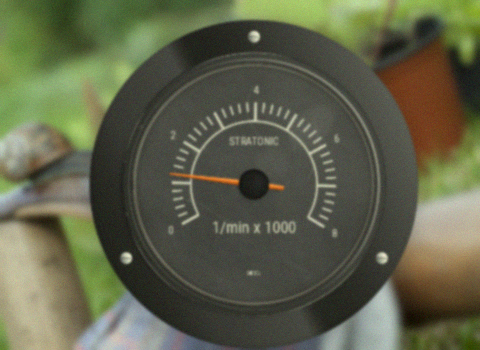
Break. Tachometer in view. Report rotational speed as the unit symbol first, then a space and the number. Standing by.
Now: rpm 1200
